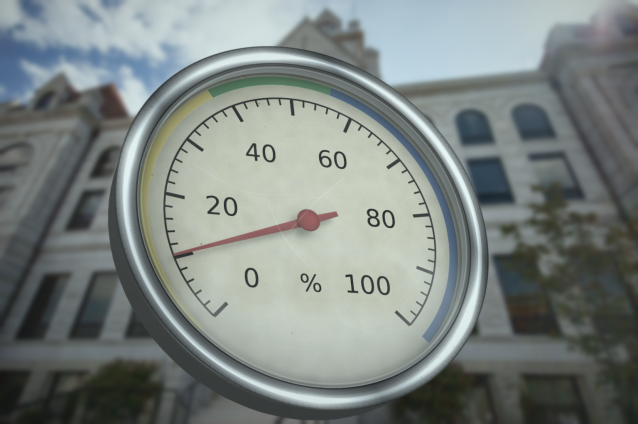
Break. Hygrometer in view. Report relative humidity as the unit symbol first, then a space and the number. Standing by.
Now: % 10
